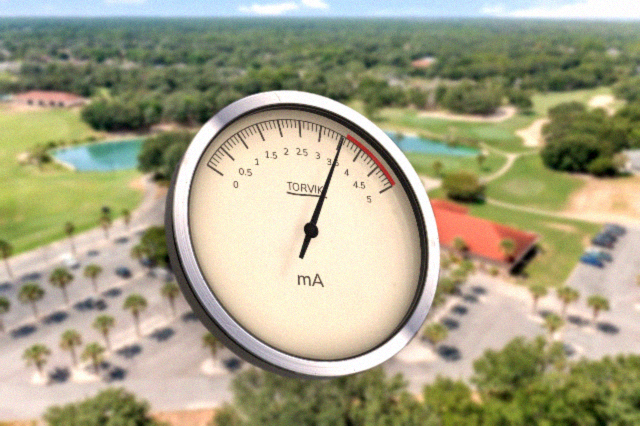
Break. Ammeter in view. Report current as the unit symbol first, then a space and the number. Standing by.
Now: mA 3.5
